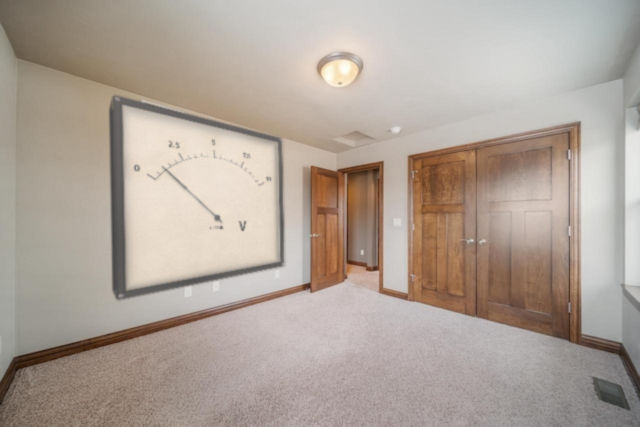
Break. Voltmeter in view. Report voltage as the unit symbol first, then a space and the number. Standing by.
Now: V 1
